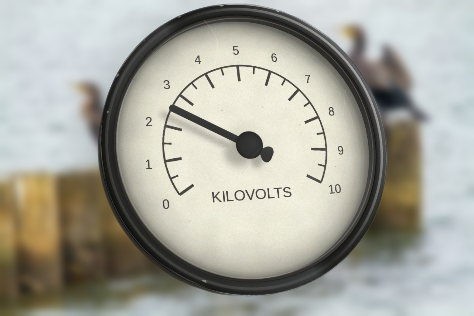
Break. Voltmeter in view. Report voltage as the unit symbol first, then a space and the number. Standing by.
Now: kV 2.5
